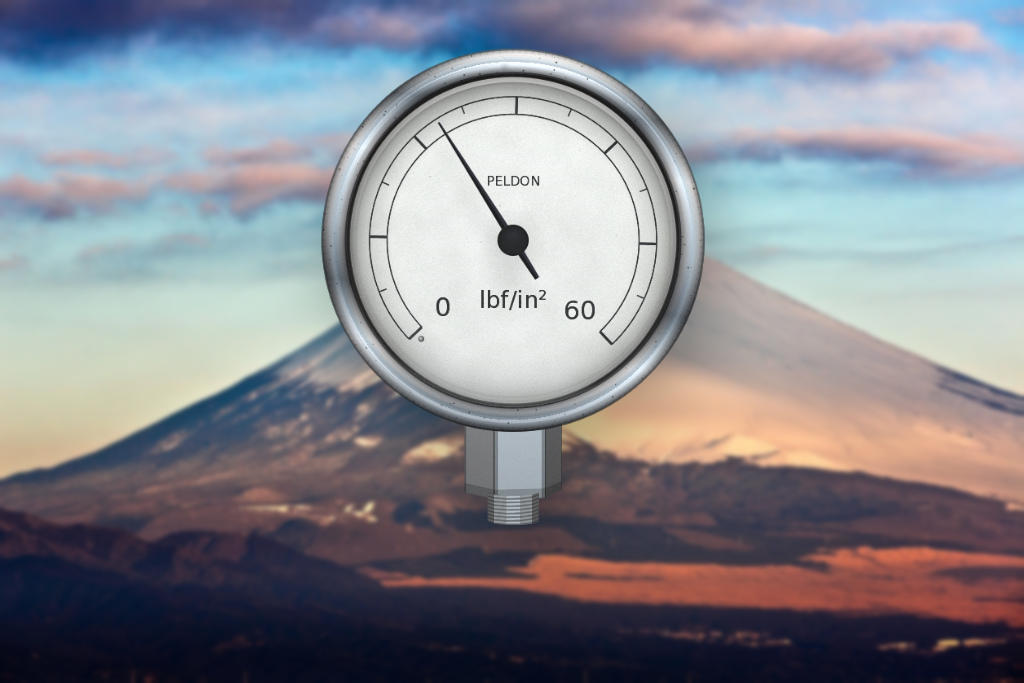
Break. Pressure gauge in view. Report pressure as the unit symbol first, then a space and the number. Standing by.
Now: psi 22.5
